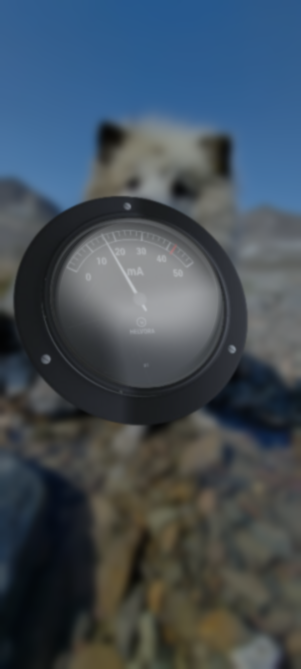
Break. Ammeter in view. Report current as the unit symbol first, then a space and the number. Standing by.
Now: mA 16
